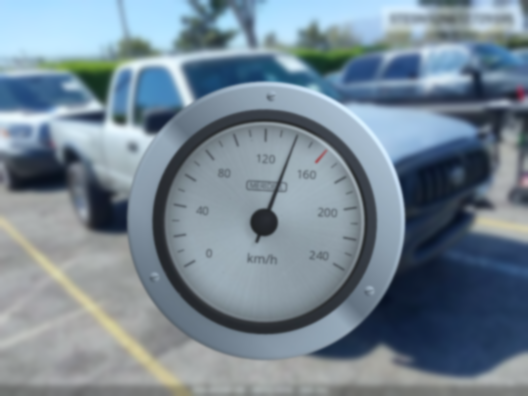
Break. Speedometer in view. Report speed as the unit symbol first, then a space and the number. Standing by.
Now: km/h 140
